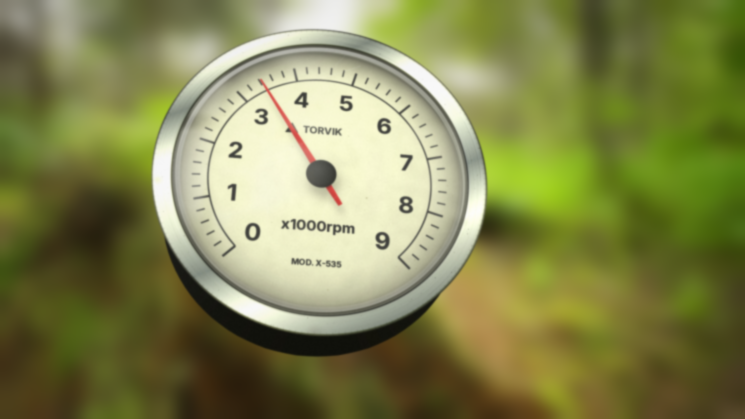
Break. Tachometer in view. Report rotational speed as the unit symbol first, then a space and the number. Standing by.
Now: rpm 3400
